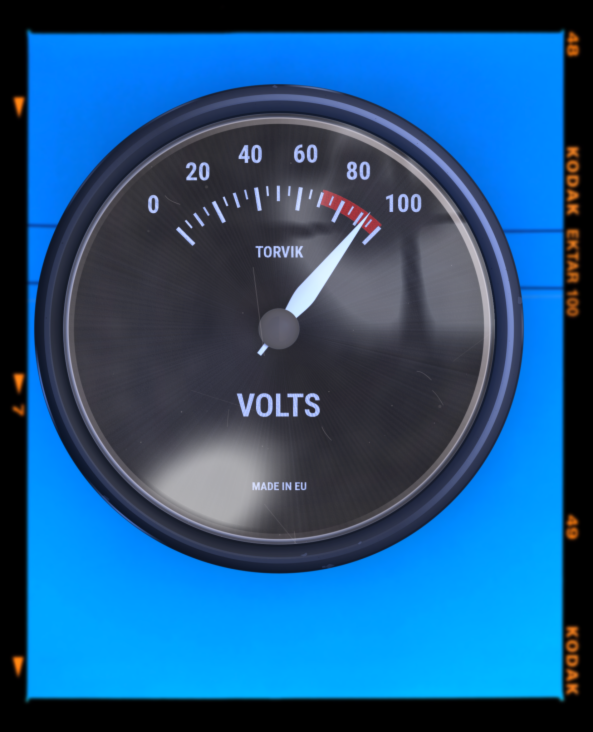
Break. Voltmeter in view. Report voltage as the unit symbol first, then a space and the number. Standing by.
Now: V 92.5
